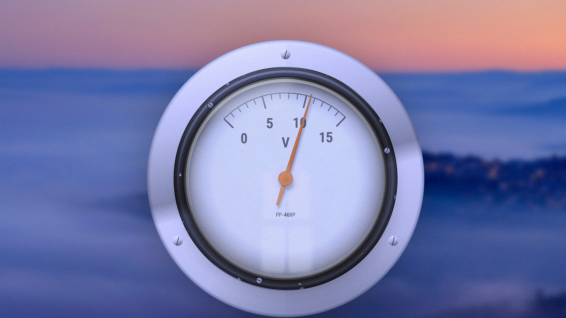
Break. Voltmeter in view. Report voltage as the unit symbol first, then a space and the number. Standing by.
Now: V 10.5
